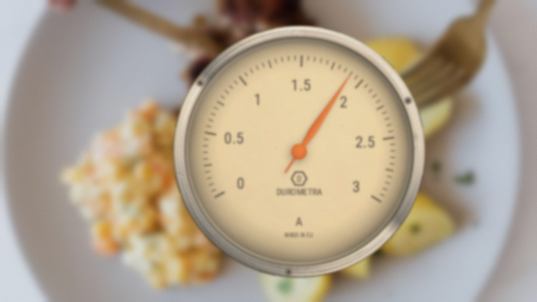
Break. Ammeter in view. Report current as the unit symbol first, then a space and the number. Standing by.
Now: A 1.9
